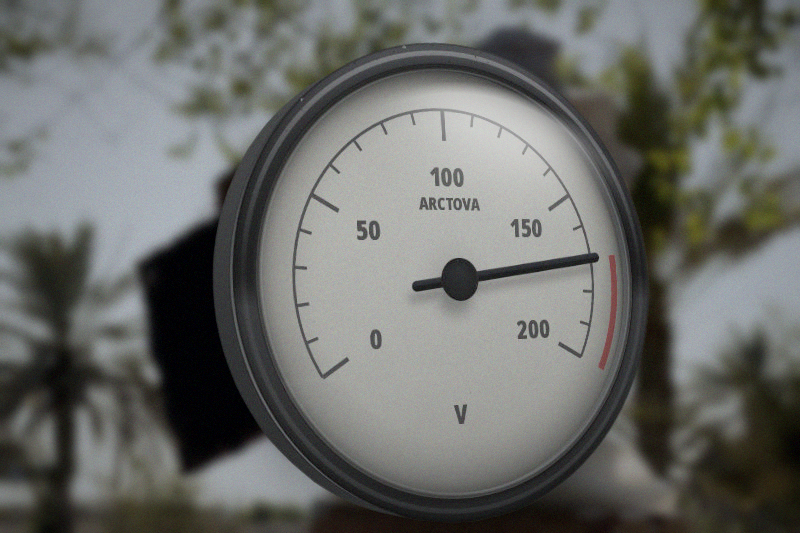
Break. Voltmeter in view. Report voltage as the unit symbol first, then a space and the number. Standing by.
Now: V 170
